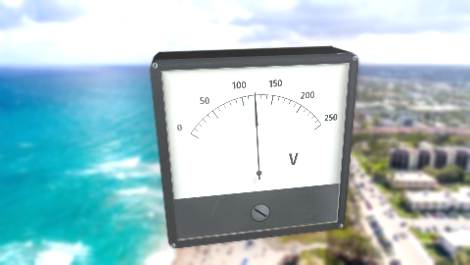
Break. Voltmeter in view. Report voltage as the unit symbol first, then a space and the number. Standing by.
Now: V 120
